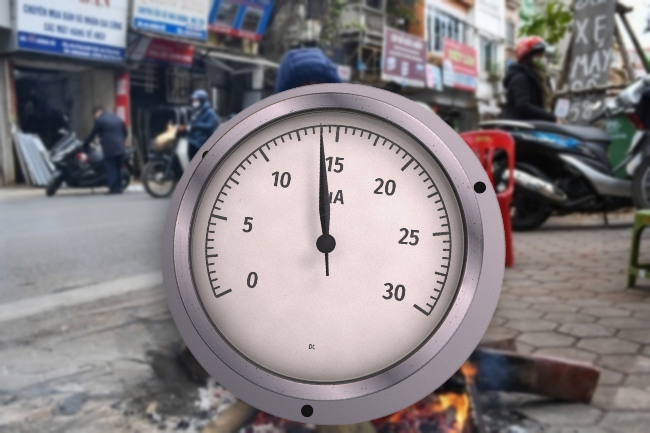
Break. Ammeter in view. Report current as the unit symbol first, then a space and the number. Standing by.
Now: µA 14
